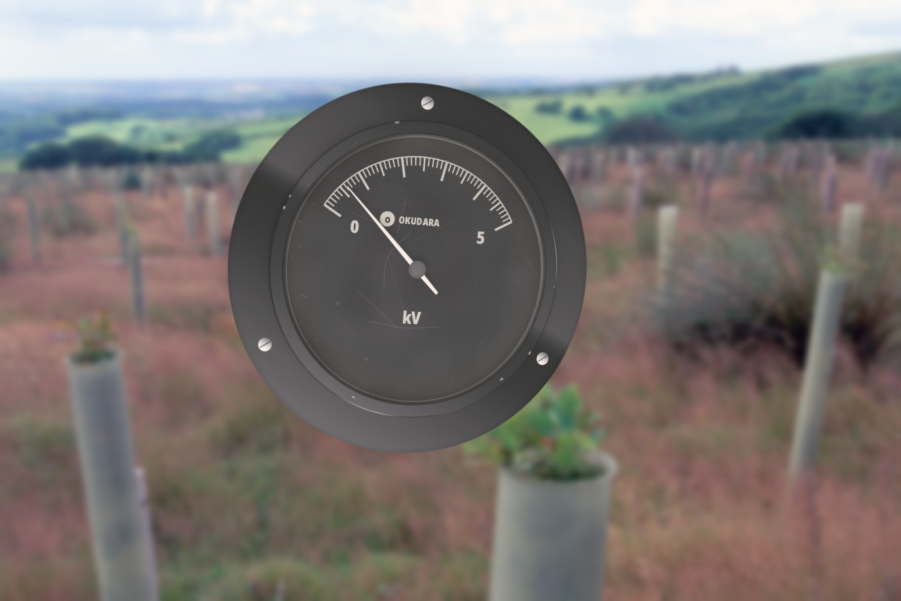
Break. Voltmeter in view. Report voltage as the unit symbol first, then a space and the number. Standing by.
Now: kV 0.6
